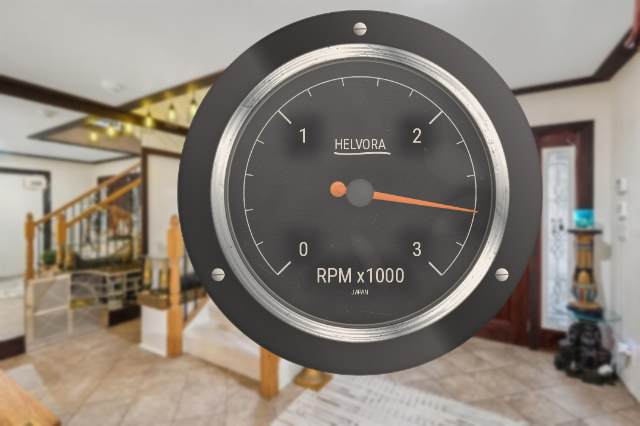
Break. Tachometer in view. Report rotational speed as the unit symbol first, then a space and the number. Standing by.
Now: rpm 2600
